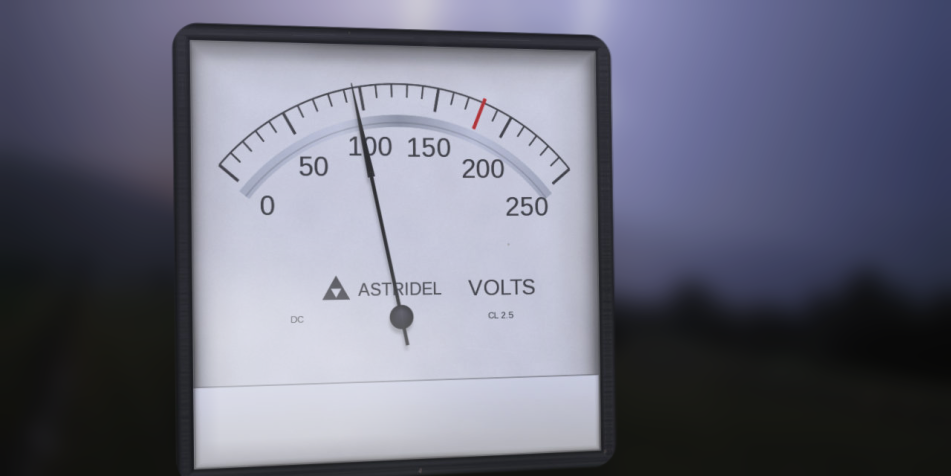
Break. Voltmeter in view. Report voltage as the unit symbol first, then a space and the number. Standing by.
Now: V 95
